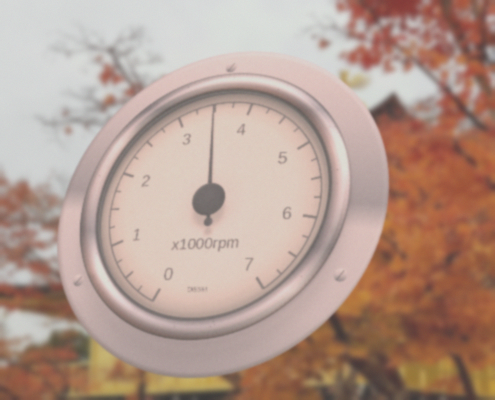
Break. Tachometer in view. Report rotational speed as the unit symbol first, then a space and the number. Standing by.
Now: rpm 3500
